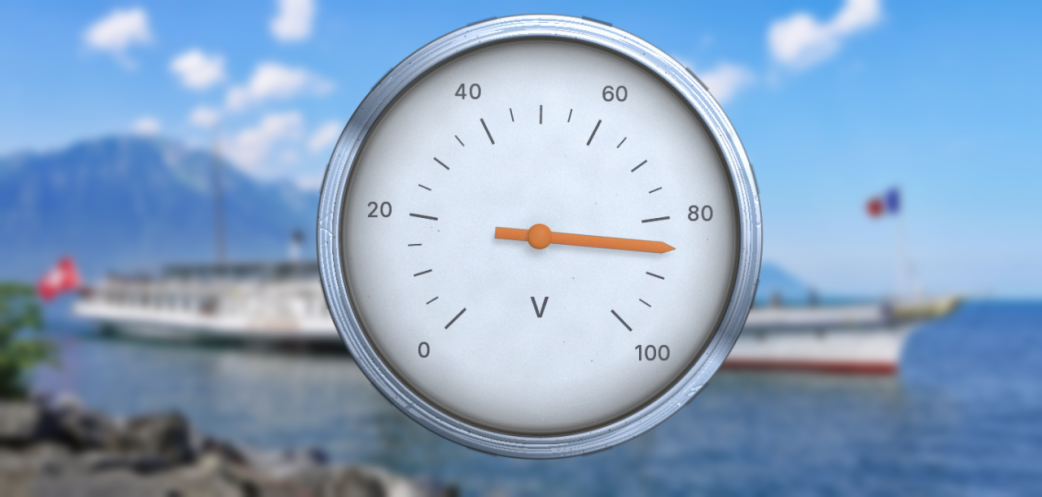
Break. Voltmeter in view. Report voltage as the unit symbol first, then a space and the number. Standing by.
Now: V 85
